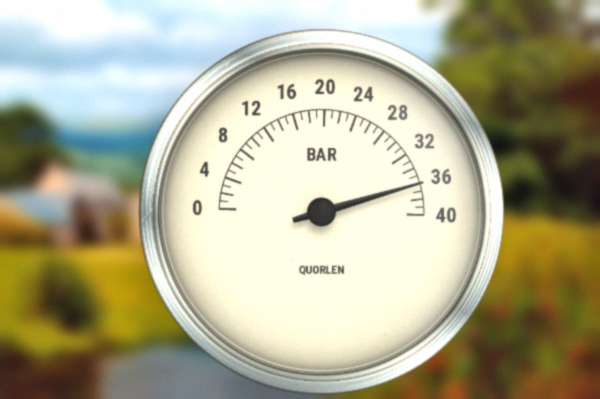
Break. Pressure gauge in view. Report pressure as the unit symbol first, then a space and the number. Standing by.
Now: bar 36
